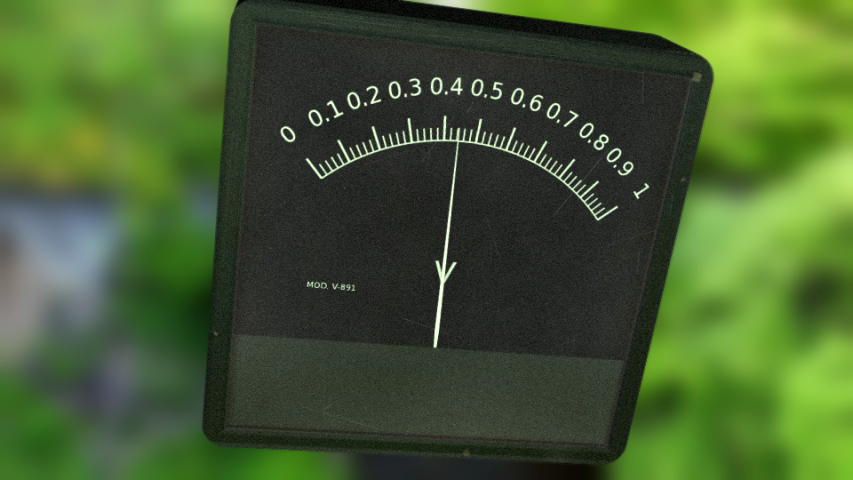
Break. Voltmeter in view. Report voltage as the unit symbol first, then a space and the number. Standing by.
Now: V 0.44
